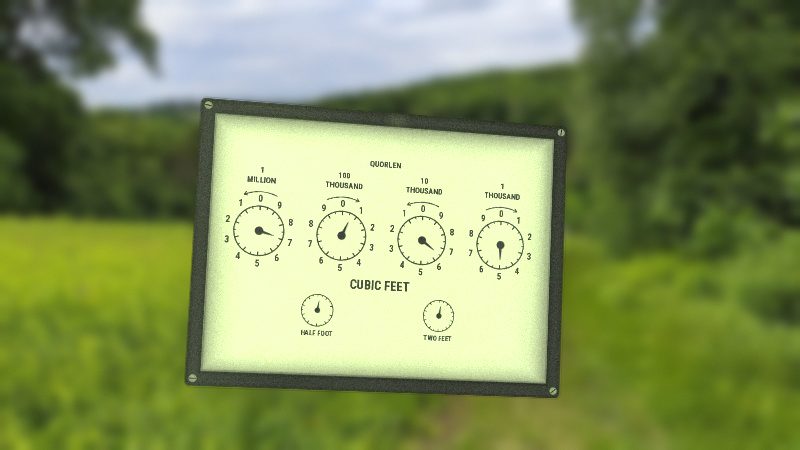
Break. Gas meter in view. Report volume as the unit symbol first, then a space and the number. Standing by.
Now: ft³ 706500
